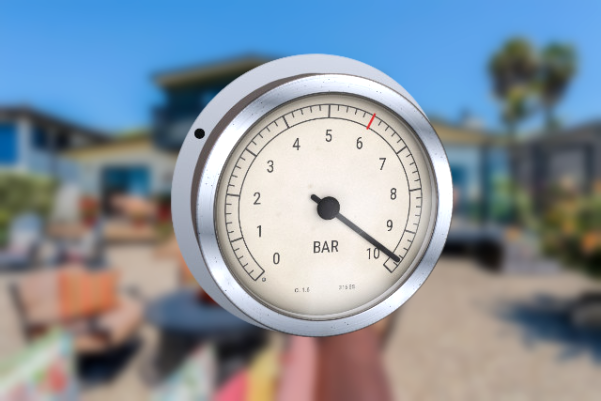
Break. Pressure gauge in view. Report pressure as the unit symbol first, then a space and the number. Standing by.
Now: bar 9.7
